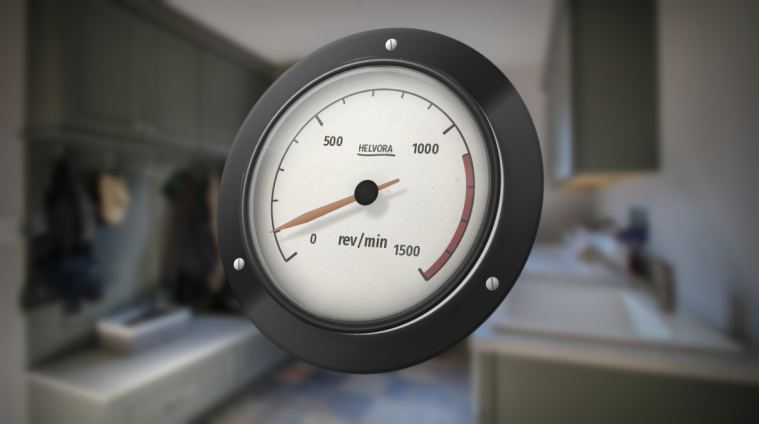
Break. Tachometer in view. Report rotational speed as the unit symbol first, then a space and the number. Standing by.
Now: rpm 100
